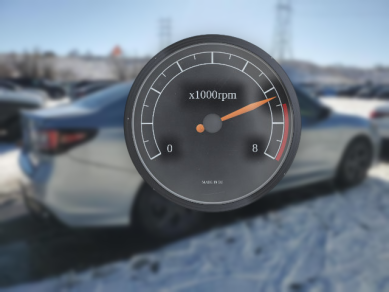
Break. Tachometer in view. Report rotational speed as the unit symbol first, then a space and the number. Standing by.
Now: rpm 6250
